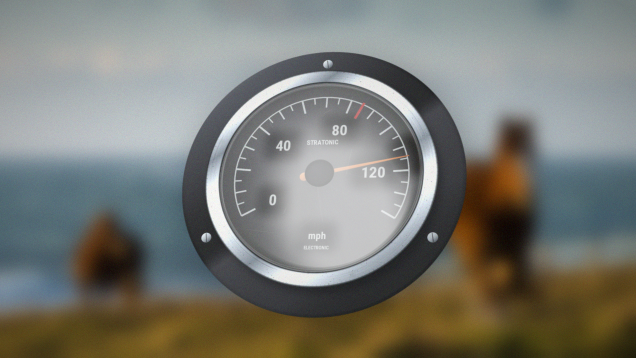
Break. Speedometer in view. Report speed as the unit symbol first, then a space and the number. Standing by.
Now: mph 115
